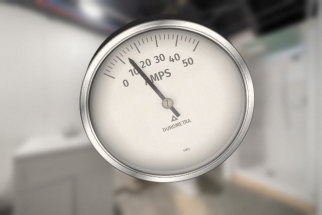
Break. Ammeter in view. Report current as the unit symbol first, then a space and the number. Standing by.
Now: A 14
